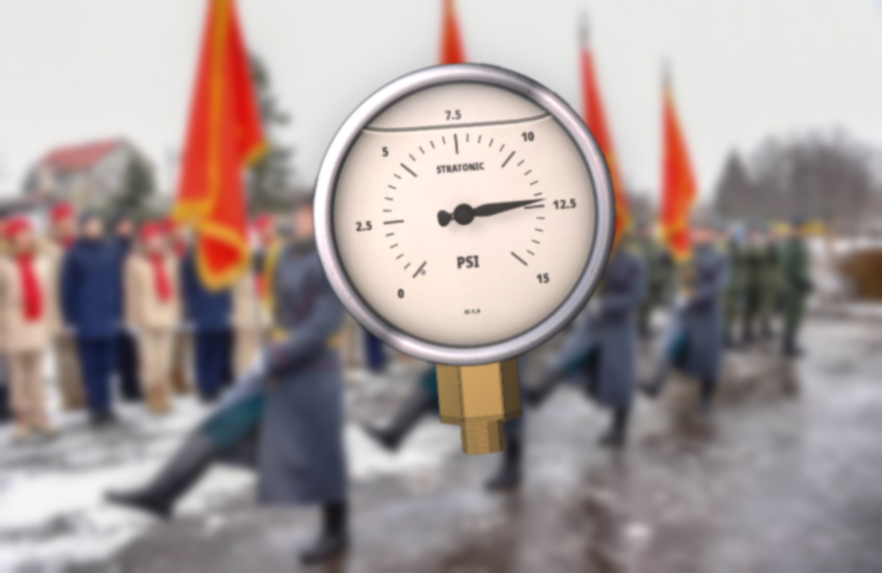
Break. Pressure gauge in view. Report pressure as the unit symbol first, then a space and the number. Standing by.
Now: psi 12.25
